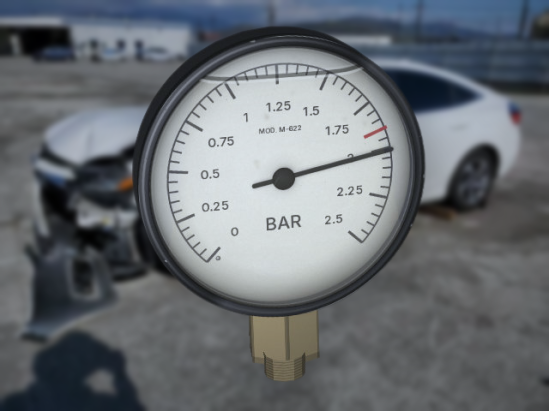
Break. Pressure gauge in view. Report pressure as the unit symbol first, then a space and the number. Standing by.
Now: bar 2
